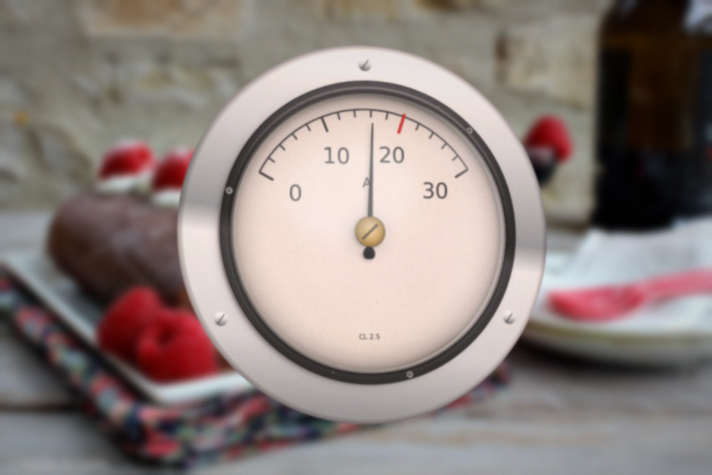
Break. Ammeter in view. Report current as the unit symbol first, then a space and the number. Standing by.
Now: A 16
